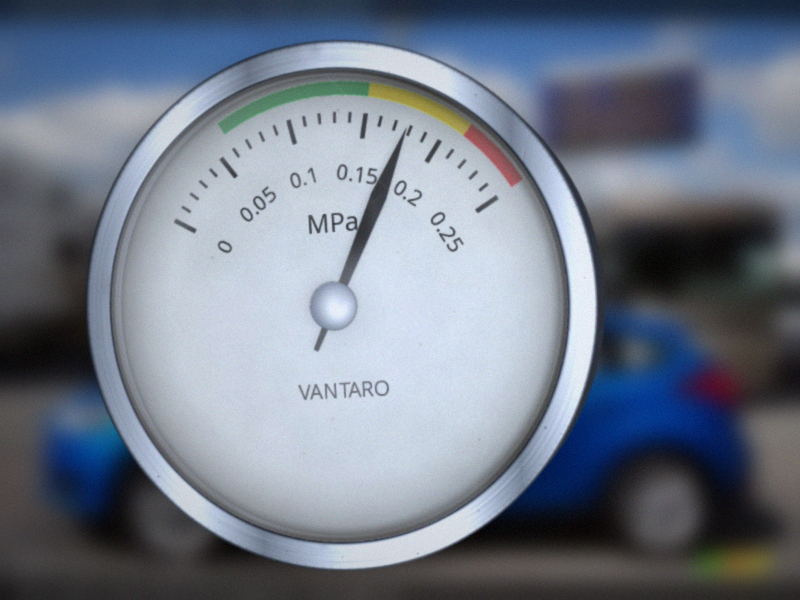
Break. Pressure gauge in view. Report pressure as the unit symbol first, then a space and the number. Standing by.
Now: MPa 0.18
